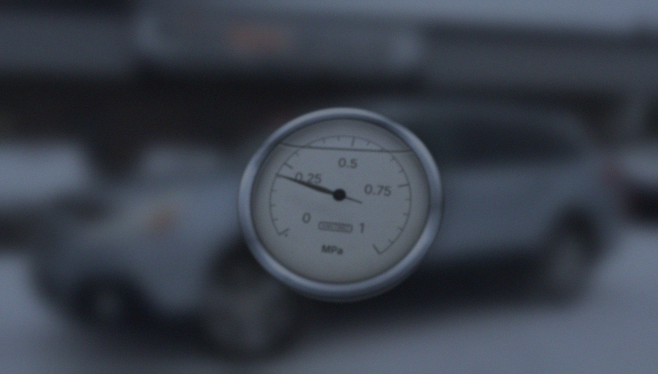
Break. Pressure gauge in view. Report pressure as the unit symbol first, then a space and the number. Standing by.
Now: MPa 0.2
